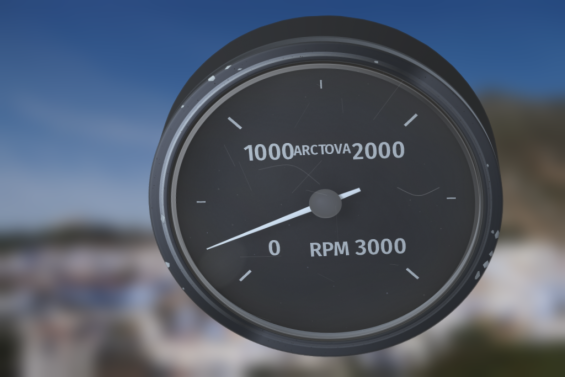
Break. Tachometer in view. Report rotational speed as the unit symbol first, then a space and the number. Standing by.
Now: rpm 250
